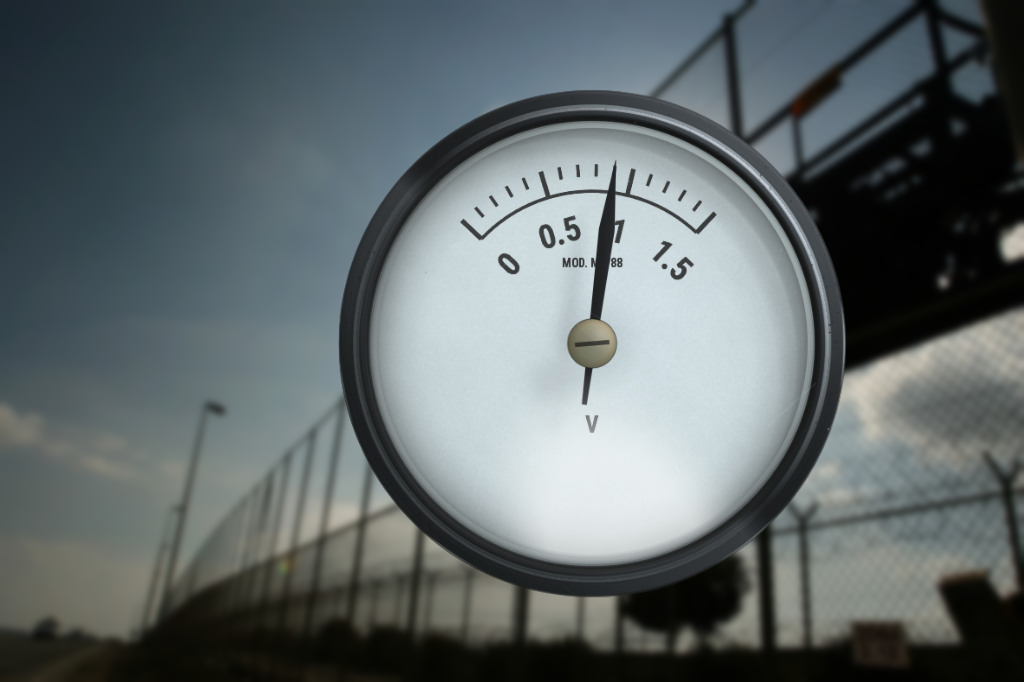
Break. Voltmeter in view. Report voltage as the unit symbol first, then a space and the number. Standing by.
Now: V 0.9
